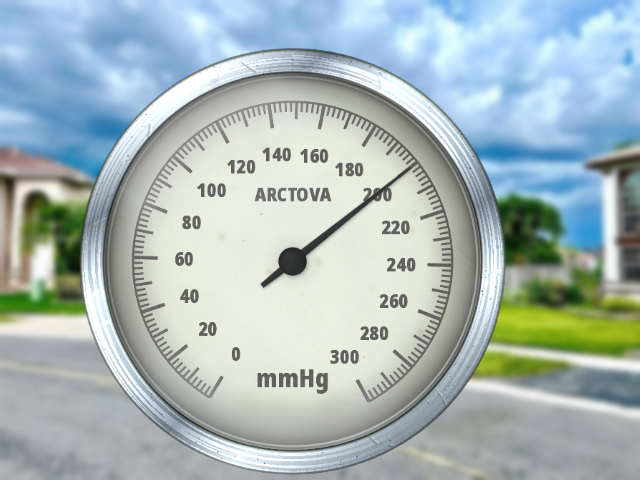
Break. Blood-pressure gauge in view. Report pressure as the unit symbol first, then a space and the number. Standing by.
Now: mmHg 200
